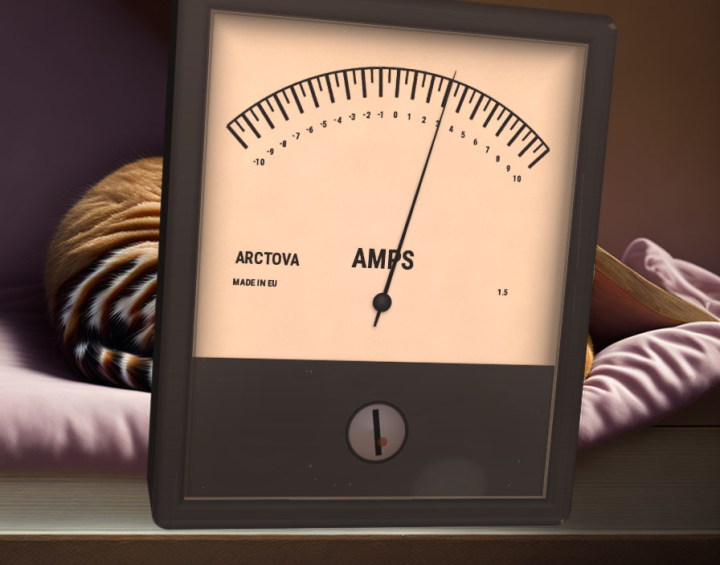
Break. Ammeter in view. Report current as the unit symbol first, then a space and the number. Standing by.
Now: A 3
